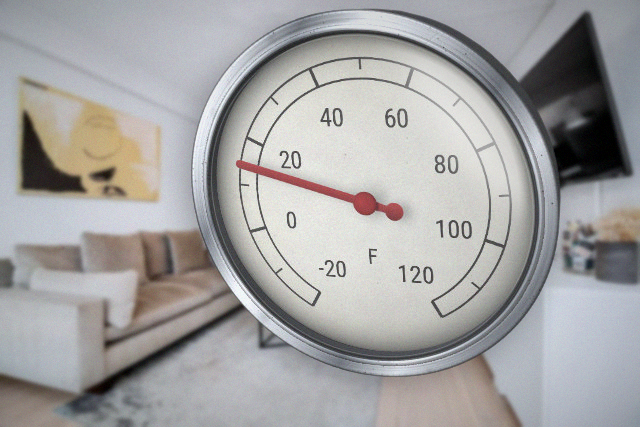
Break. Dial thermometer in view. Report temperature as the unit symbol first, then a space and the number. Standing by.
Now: °F 15
